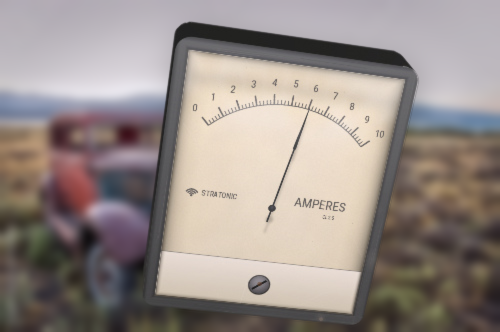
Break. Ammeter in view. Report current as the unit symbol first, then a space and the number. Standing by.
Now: A 6
